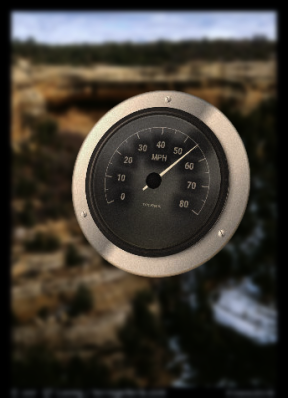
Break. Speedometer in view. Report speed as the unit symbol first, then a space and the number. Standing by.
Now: mph 55
